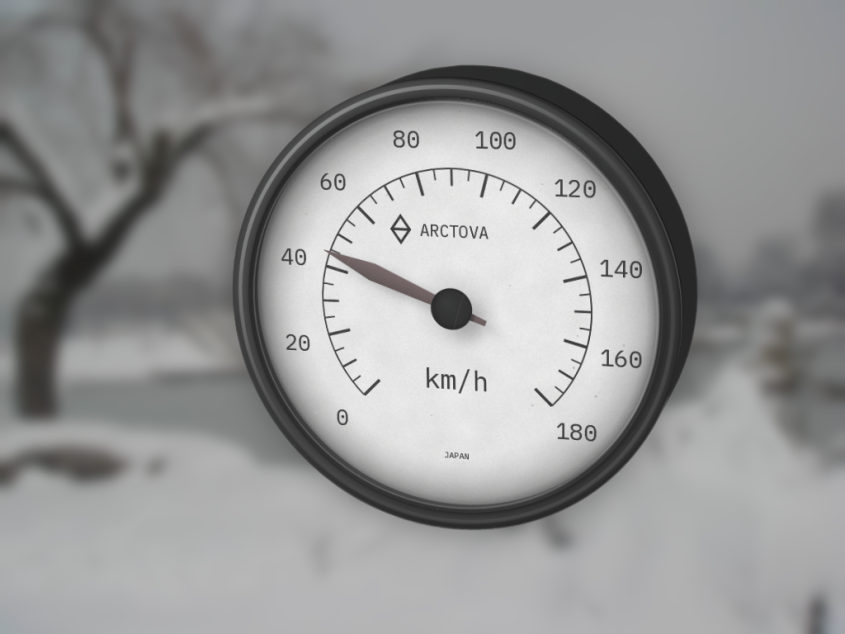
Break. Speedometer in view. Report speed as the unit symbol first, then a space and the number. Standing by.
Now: km/h 45
